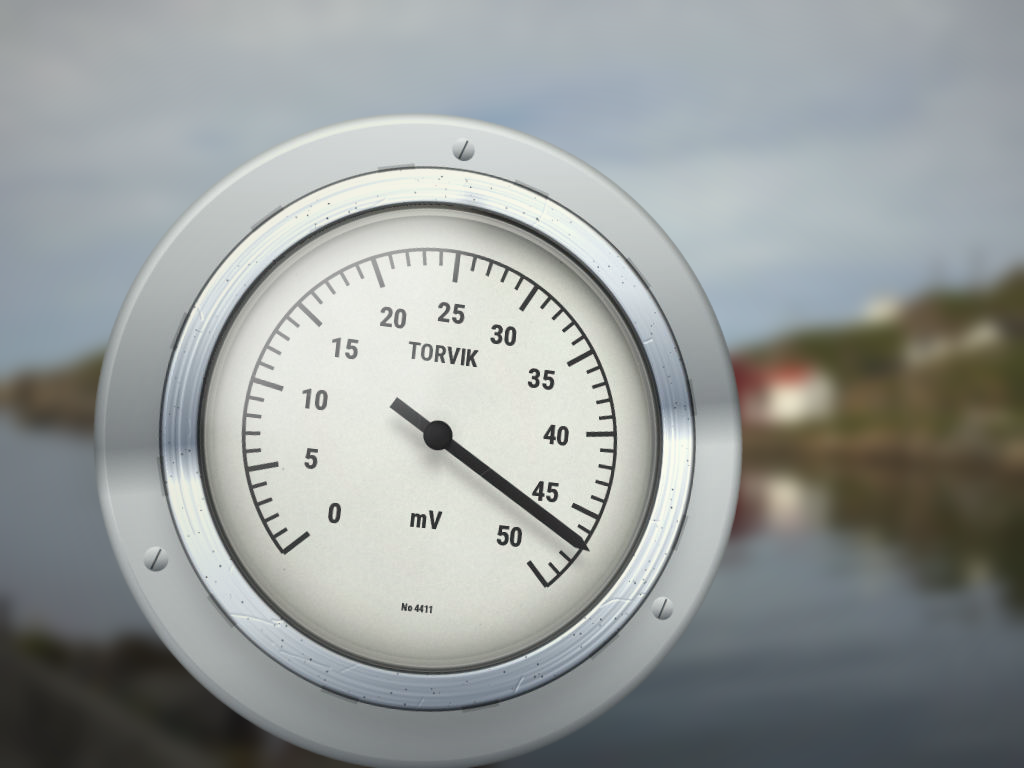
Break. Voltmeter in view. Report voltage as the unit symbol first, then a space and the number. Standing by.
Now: mV 47
